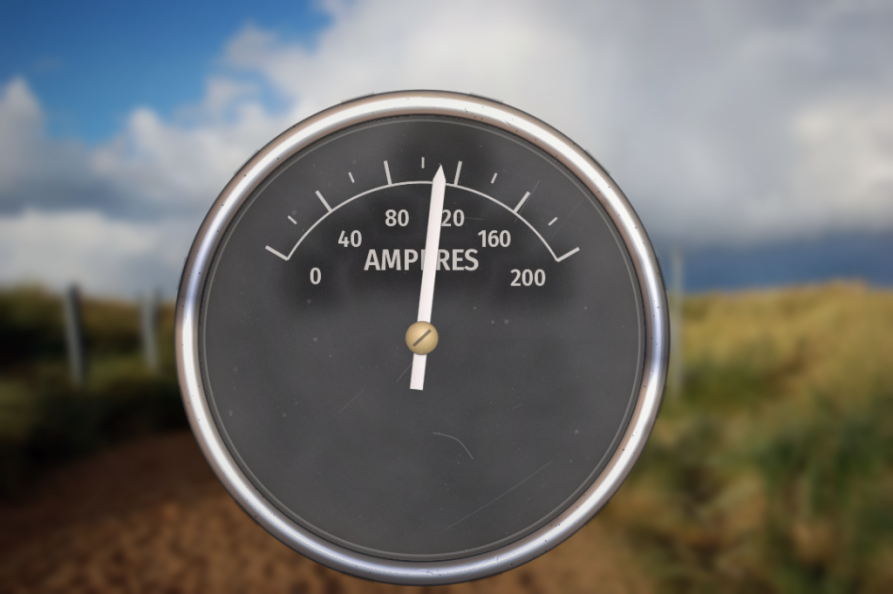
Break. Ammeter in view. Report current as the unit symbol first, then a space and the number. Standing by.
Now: A 110
